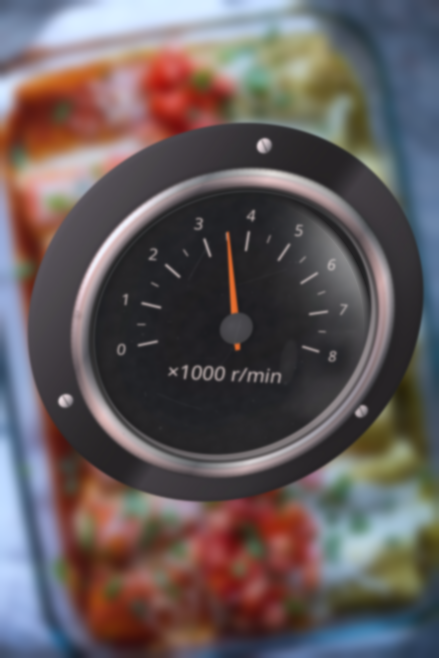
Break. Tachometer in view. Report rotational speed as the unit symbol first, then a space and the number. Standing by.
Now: rpm 3500
